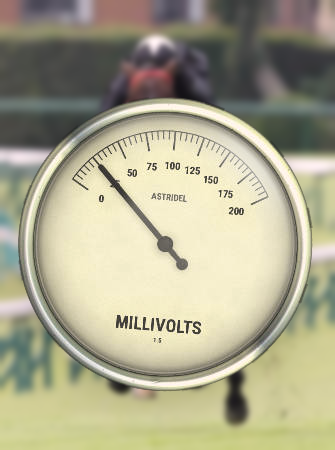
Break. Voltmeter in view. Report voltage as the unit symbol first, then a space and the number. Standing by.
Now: mV 25
